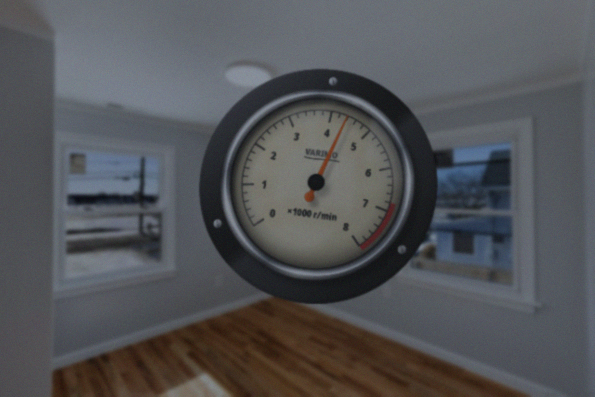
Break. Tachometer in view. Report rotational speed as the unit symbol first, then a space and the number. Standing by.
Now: rpm 4400
